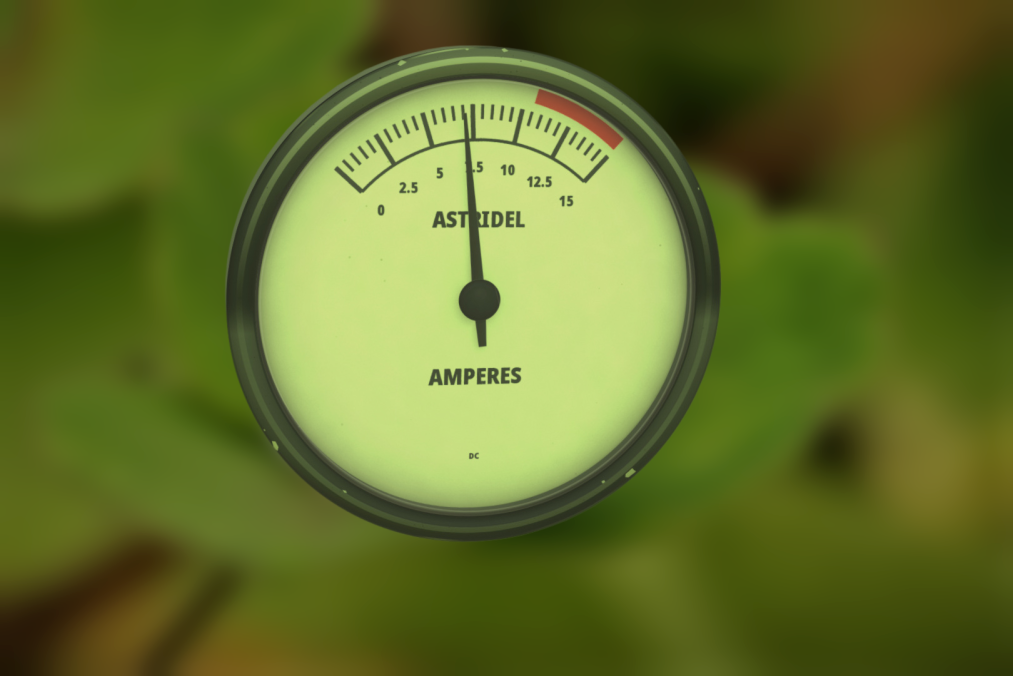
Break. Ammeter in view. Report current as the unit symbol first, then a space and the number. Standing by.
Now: A 7
